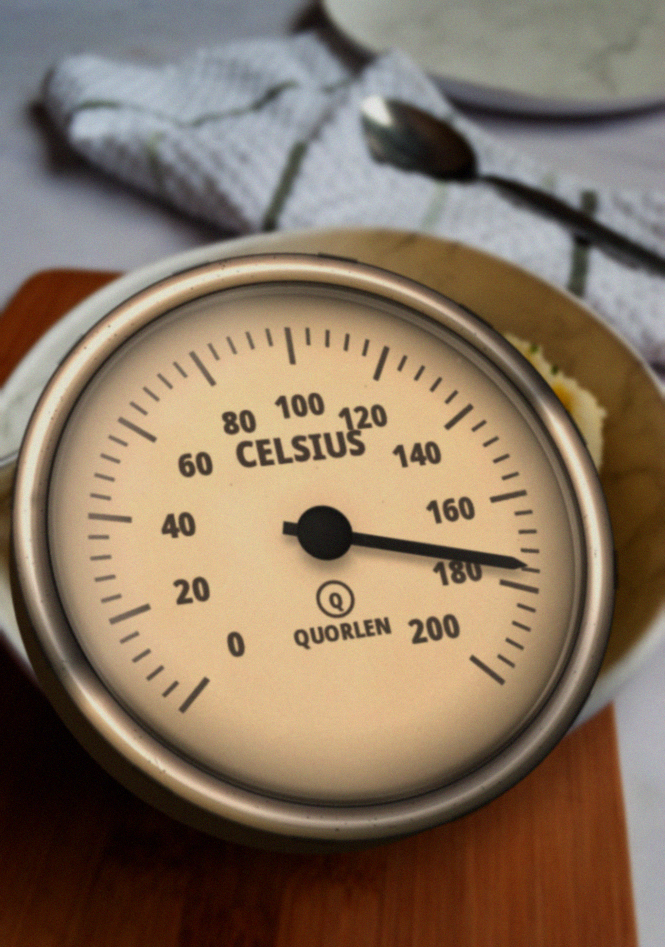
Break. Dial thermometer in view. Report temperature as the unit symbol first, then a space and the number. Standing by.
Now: °C 176
